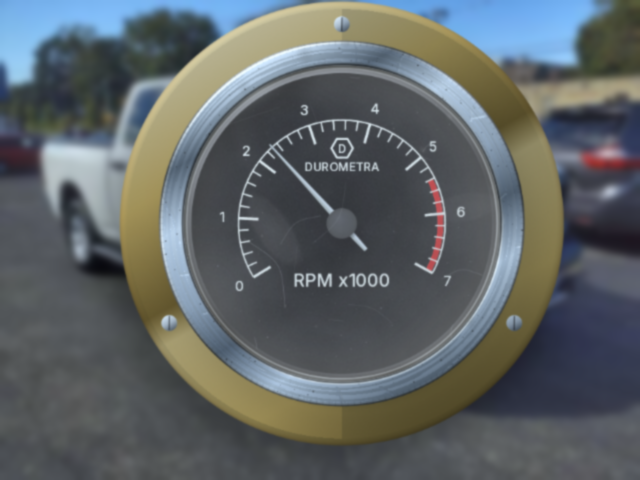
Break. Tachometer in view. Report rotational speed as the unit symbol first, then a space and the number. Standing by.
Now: rpm 2300
